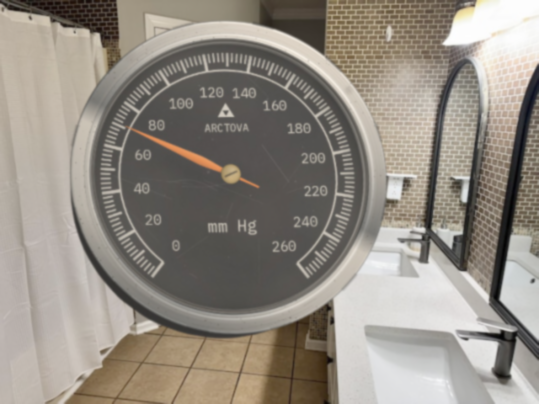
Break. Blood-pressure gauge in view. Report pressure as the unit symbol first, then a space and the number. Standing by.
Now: mmHg 70
